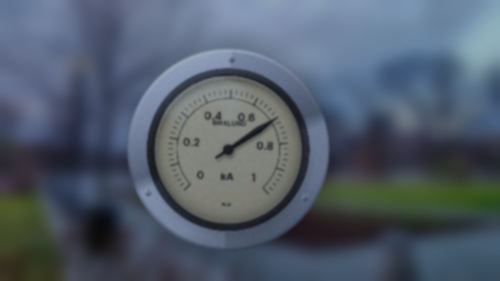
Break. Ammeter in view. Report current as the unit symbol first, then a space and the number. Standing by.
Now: kA 0.7
